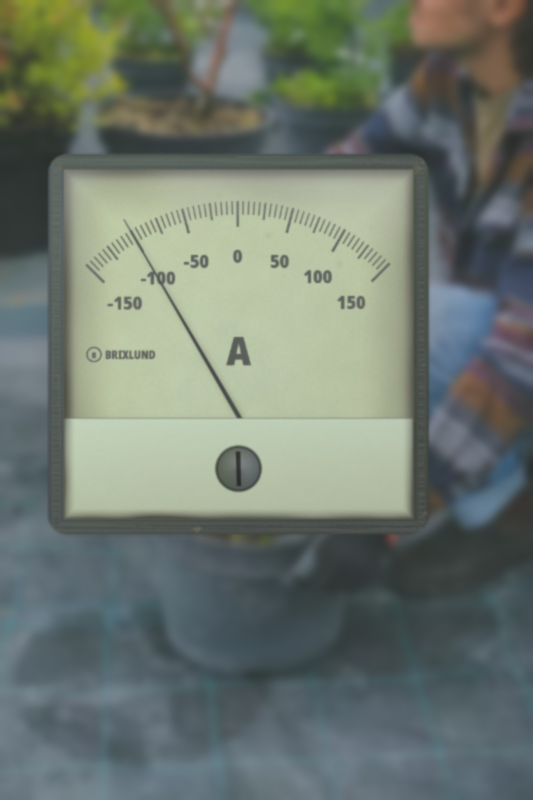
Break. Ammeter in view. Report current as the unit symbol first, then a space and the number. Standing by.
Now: A -100
